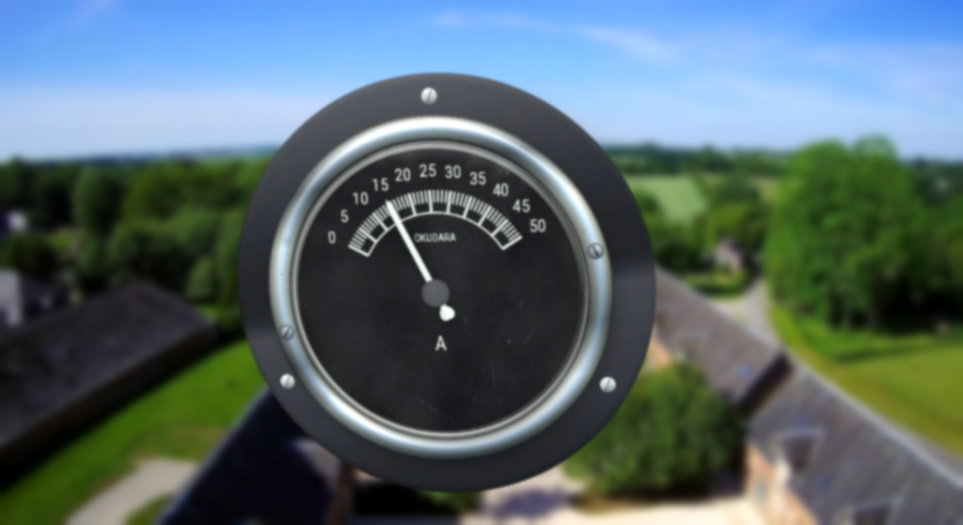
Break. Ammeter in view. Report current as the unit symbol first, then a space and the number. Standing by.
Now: A 15
